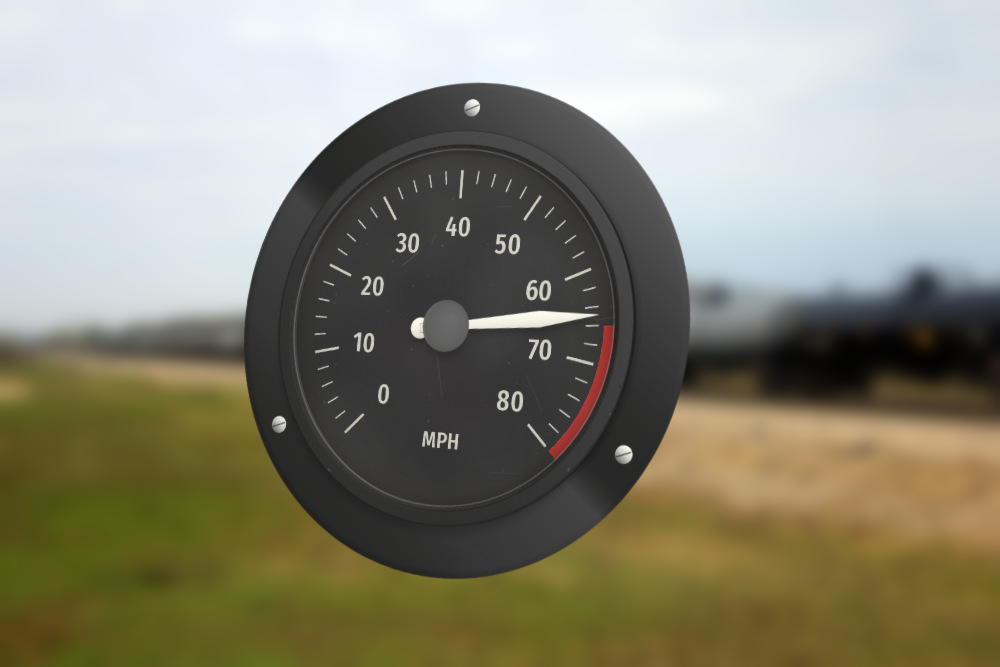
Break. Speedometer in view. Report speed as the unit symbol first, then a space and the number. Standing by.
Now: mph 65
